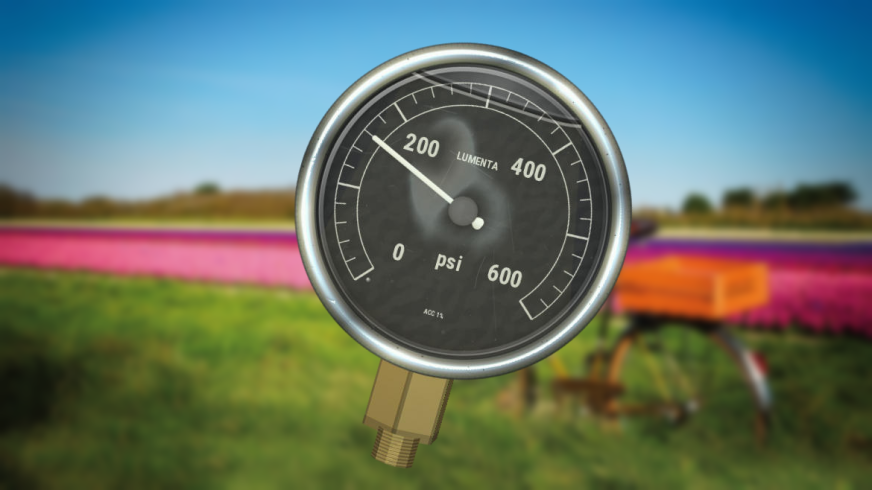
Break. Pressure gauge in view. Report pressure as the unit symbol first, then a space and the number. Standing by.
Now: psi 160
